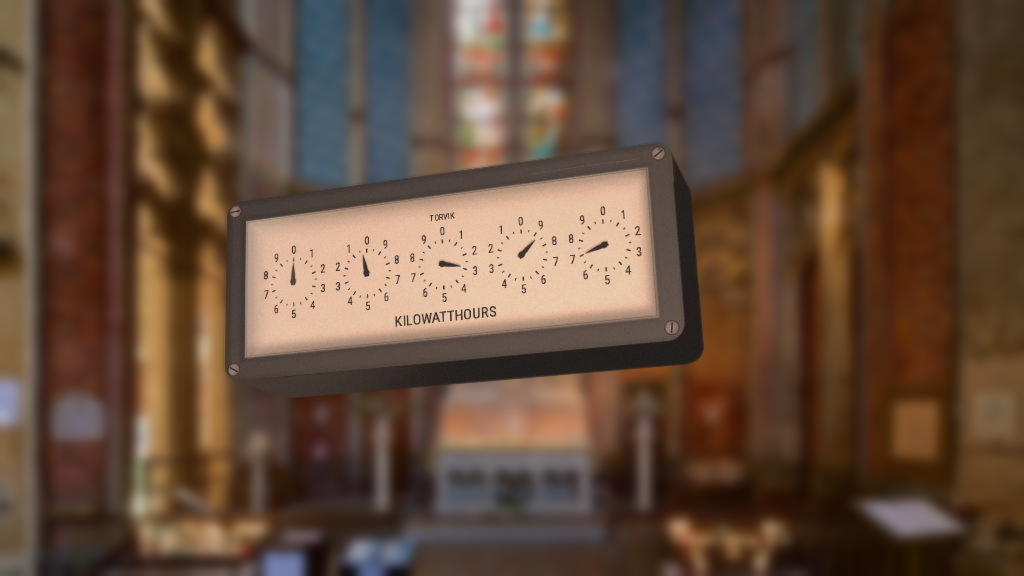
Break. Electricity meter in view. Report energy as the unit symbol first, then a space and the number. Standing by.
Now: kWh 287
